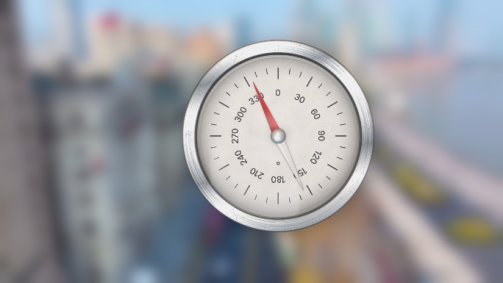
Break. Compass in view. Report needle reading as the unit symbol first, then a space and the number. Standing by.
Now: ° 335
